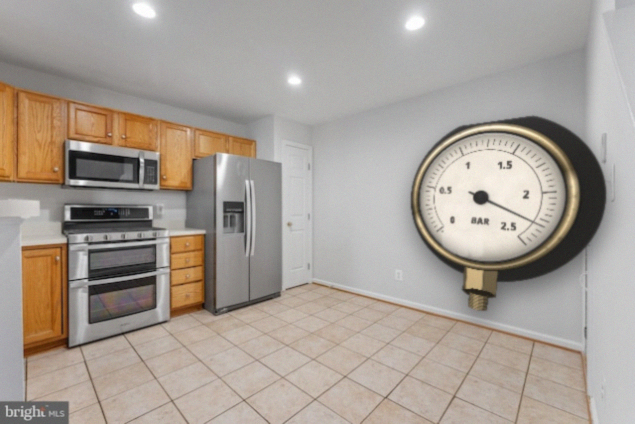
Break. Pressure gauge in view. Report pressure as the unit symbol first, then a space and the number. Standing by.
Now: bar 2.3
